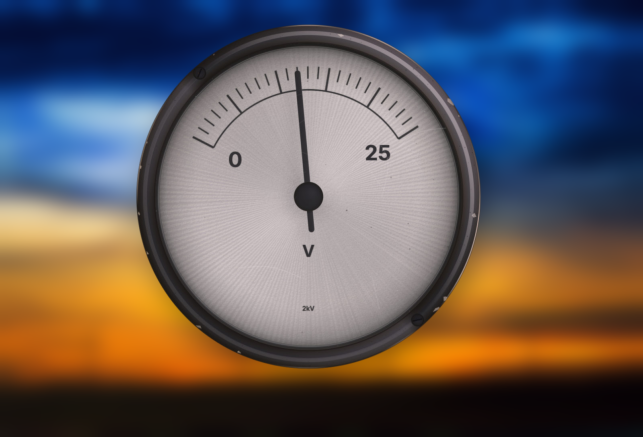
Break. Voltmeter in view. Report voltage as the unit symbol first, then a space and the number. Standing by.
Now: V 12
